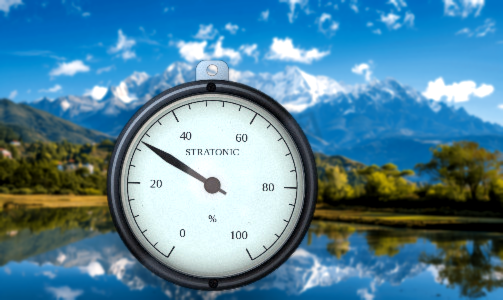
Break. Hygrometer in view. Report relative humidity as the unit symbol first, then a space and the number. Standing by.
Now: % 30
